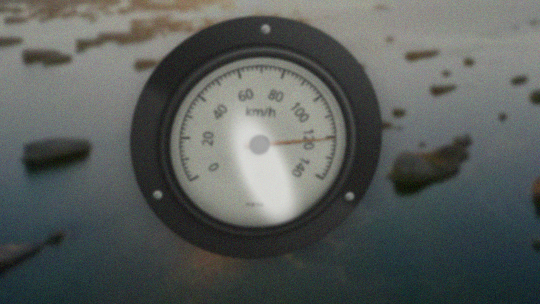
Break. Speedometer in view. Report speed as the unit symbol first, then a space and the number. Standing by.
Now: km/h 120
